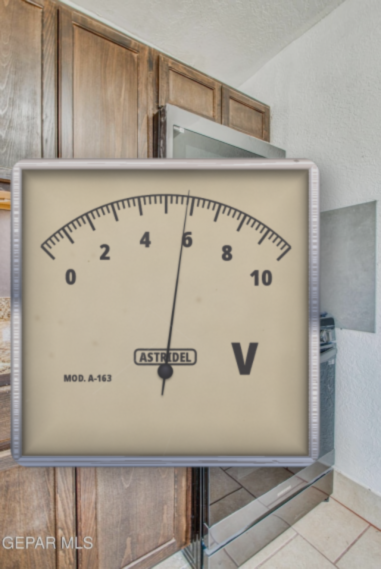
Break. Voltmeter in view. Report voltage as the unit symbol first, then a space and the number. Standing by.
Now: V 5.8
